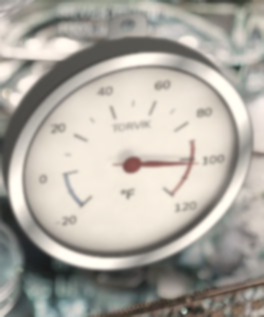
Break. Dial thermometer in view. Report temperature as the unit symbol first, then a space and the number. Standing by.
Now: °F 100
